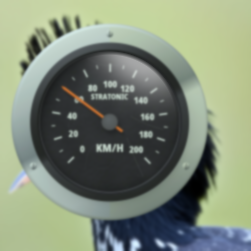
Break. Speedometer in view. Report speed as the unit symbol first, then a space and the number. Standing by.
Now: km/h 60
